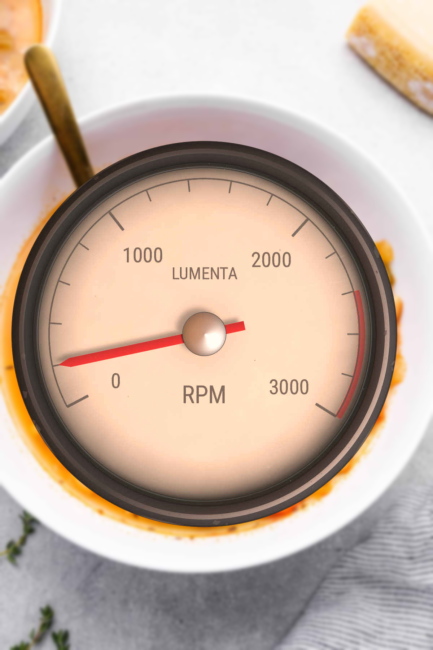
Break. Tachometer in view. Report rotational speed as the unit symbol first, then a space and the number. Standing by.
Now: rpm 200
